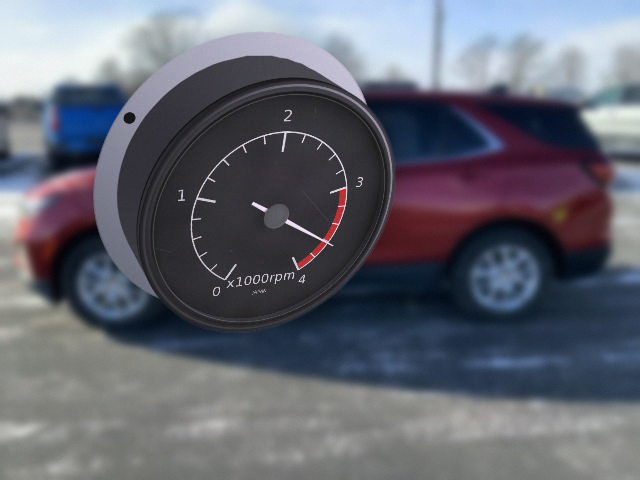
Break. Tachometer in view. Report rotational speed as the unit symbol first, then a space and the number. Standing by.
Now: rpm 3600
